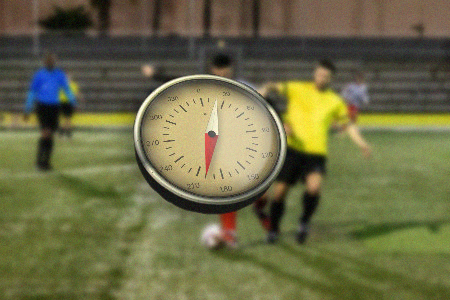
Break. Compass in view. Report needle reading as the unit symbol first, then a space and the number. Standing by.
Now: ° 200
